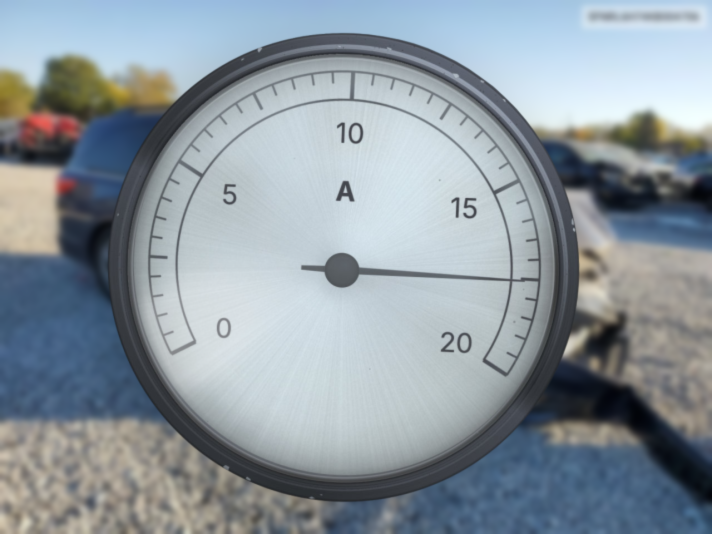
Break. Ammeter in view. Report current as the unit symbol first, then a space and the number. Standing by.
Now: A 17.5
